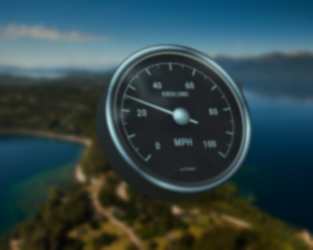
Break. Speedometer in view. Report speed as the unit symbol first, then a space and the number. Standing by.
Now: mph 25
